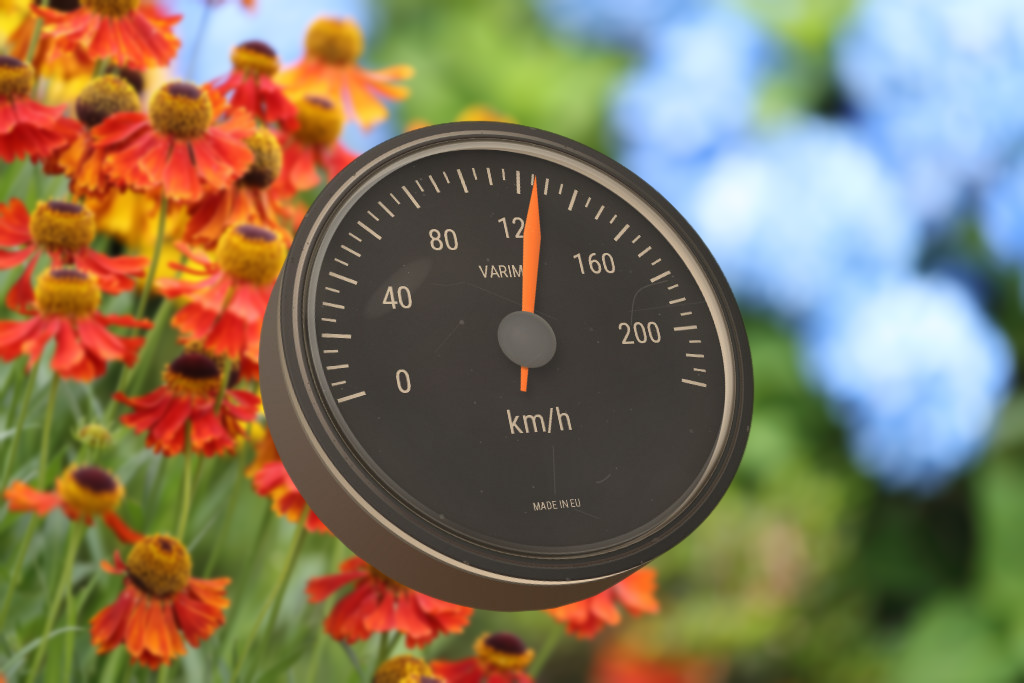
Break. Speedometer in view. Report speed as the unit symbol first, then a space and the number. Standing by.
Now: km/h 125
